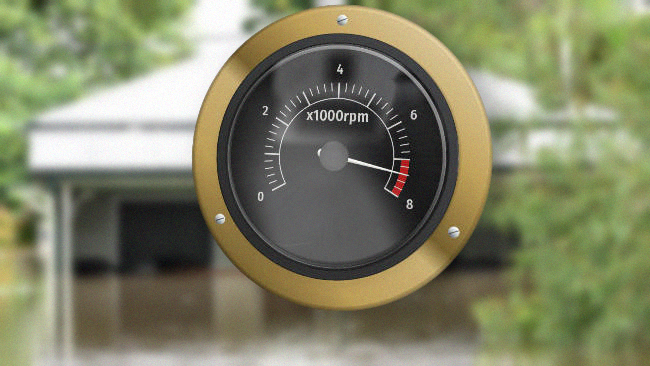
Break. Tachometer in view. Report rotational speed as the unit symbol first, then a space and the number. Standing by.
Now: rpm 7400
